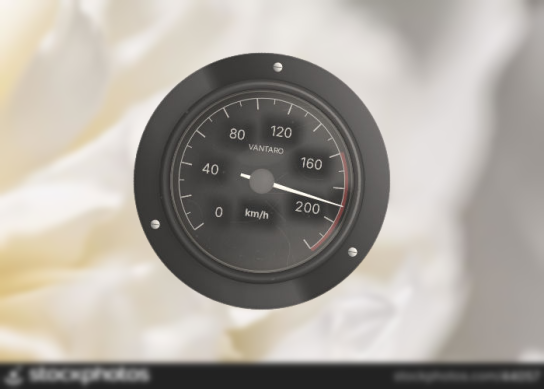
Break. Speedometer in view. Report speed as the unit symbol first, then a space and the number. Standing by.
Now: km/h 190
